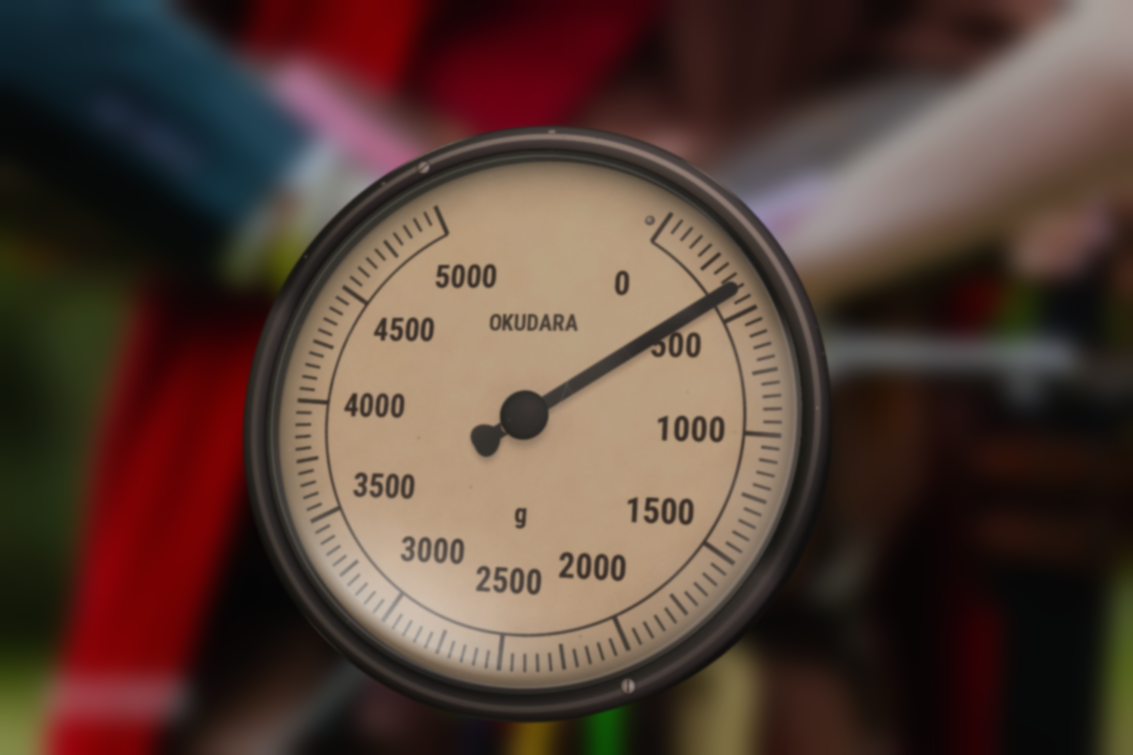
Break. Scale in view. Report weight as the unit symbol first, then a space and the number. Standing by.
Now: g 400
